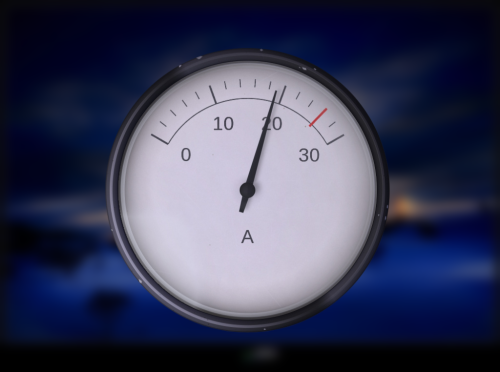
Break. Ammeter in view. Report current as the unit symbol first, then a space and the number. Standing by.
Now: A 19
